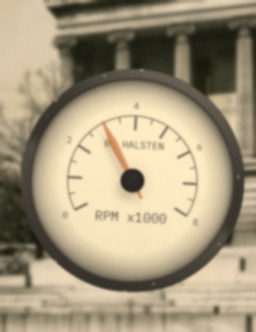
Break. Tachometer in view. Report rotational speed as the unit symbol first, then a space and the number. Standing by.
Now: rpm 3000
